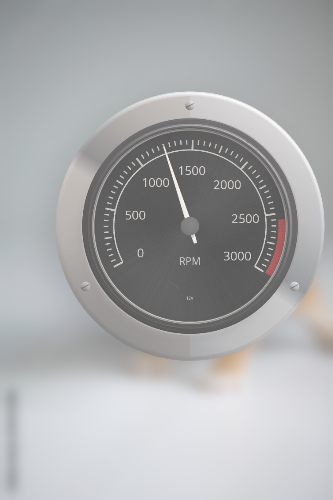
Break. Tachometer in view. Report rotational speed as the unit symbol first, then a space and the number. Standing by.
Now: rpm 1250
